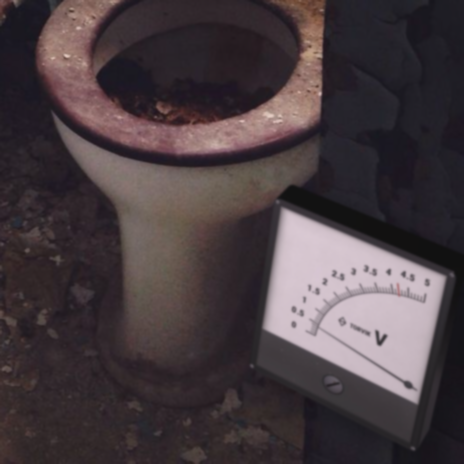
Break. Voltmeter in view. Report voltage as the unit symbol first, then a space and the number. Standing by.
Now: V 0.5
